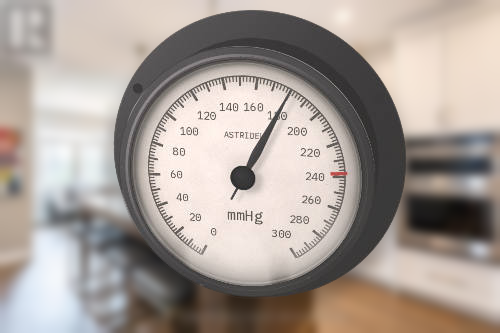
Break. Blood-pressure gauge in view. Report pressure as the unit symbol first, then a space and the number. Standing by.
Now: mmHg 180
